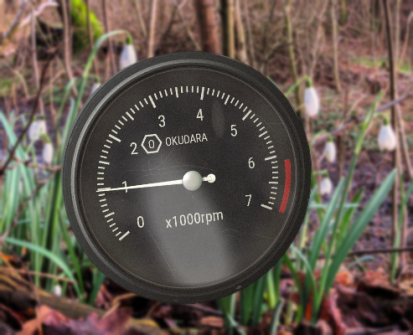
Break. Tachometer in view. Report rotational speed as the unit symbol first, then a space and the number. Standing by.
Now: rpm 1000
